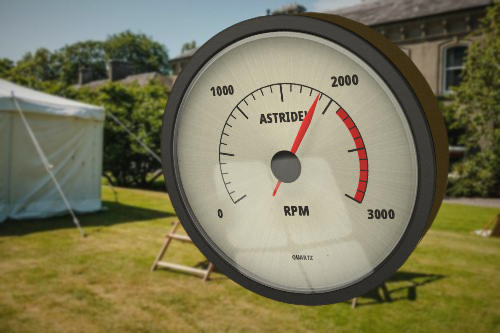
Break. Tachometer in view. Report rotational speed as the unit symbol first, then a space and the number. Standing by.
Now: rpm 1900
